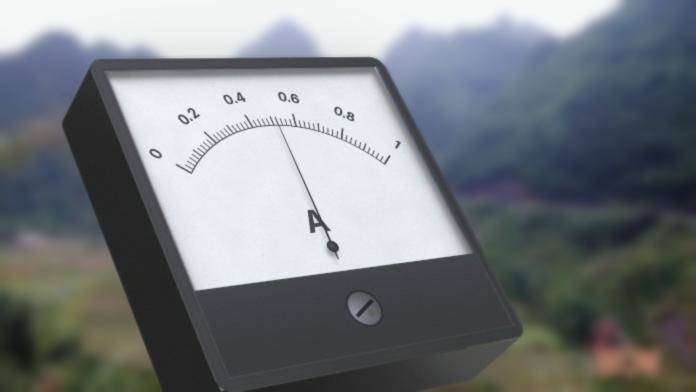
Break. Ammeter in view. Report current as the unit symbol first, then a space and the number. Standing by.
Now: A 0.5
